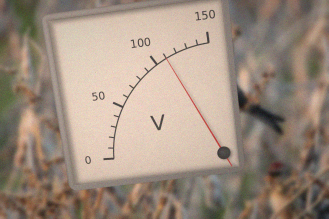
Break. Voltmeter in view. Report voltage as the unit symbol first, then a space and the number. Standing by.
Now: V 110
